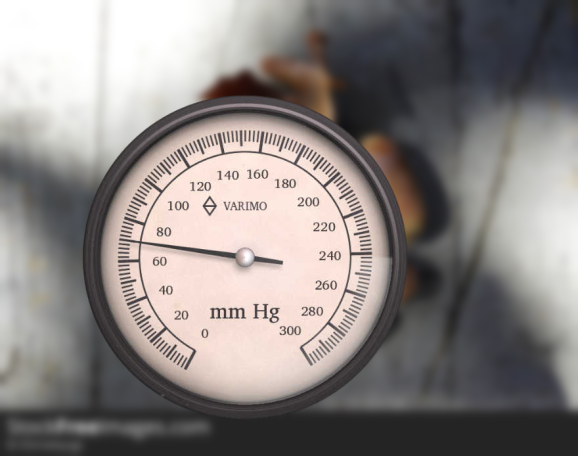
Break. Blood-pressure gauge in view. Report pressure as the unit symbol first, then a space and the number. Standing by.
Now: mmHg 70
